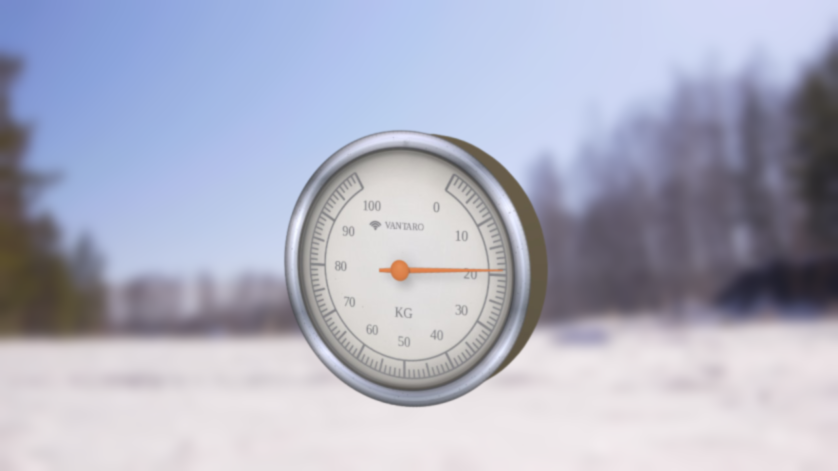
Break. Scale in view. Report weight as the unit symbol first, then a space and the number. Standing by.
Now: kg 19
